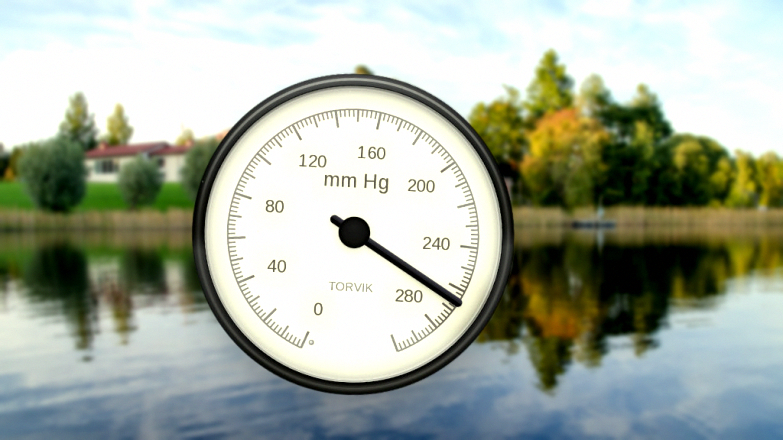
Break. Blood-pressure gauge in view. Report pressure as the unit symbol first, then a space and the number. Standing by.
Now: mmHg 266
